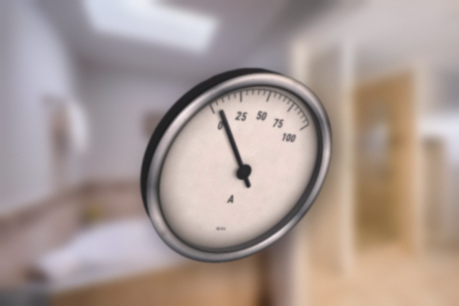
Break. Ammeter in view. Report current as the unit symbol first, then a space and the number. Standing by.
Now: A 5
